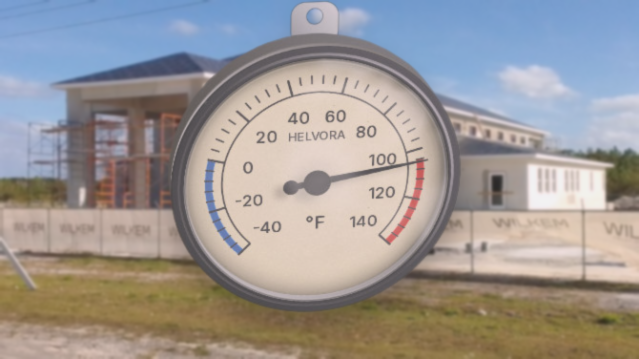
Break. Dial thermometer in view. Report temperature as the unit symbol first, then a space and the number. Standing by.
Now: °F 104
